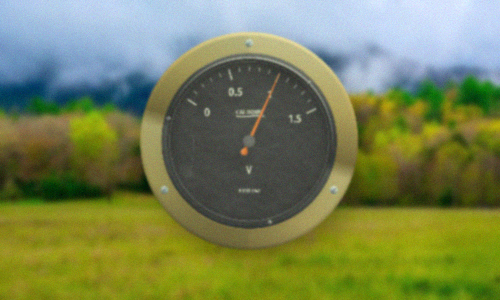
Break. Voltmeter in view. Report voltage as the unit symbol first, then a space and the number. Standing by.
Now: V 1
